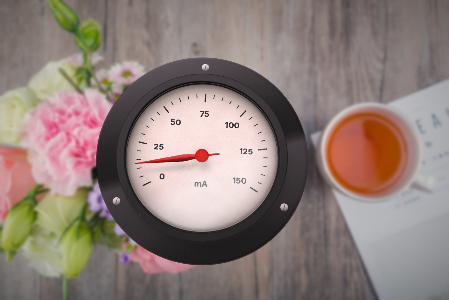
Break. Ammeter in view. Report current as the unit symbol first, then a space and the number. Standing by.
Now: mA 12.5
